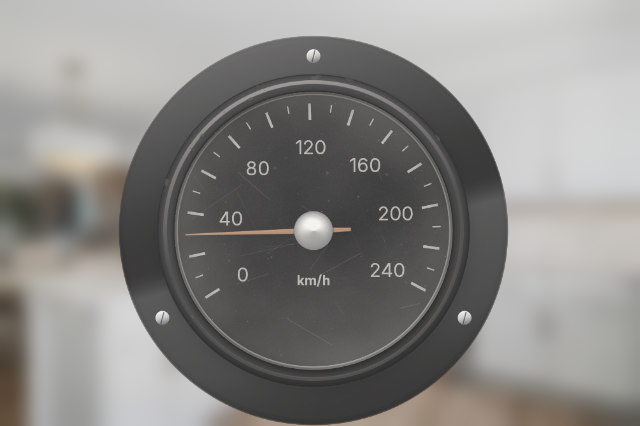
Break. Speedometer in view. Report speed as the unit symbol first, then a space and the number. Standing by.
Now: km/h 30
